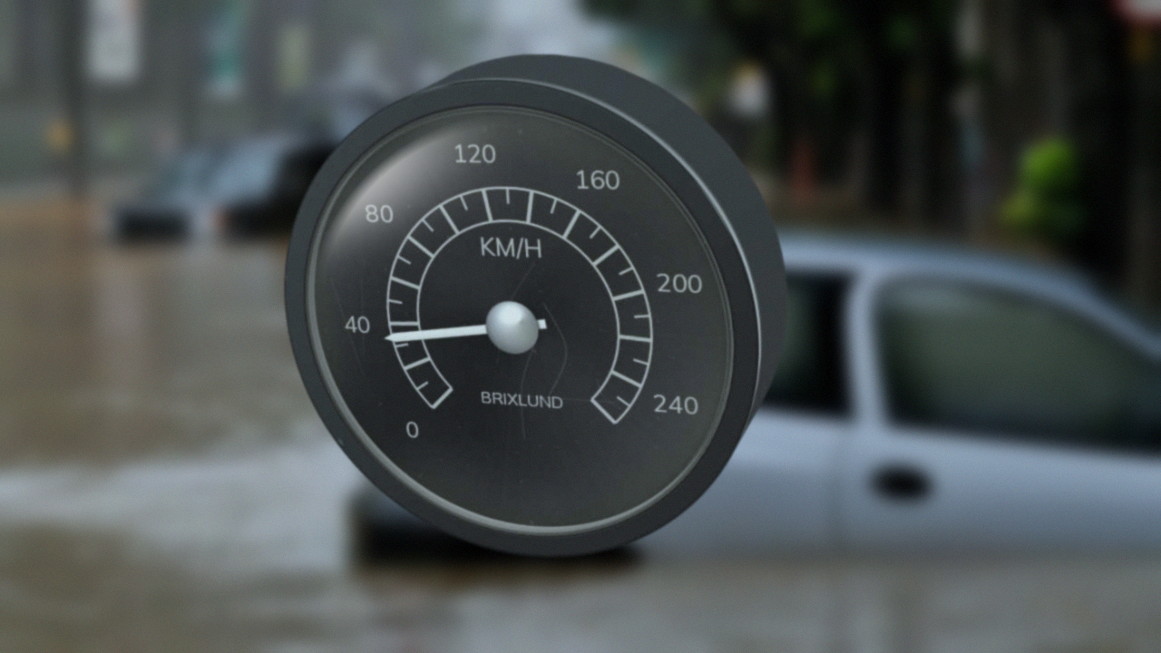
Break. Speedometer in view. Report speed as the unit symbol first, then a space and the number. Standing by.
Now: km/h 35
